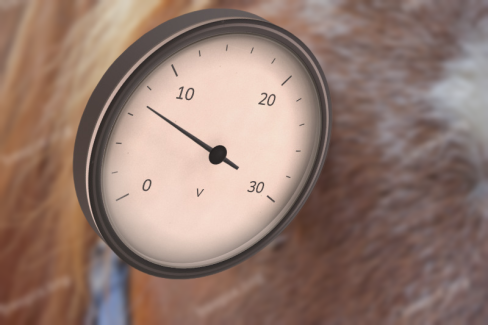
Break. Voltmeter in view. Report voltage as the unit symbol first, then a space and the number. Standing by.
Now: V 7
